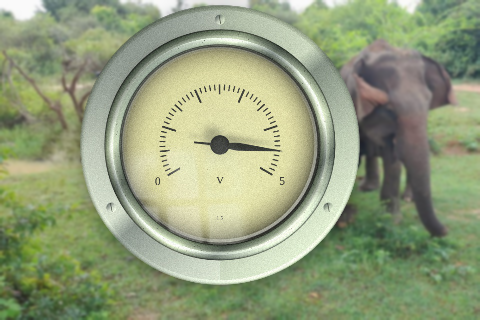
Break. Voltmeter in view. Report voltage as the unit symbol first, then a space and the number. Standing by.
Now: V 4.5
